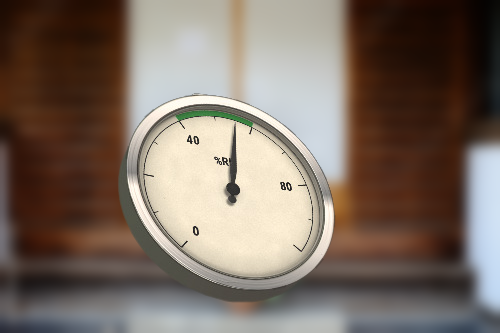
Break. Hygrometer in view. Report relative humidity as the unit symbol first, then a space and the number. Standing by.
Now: % 55
